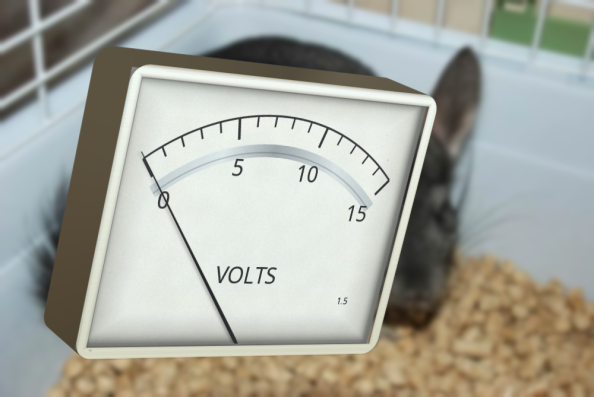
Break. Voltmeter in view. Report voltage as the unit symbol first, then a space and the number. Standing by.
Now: V 0
